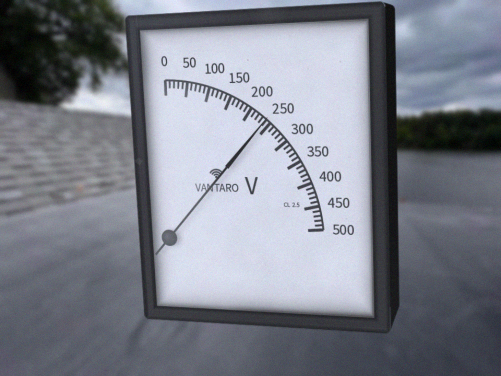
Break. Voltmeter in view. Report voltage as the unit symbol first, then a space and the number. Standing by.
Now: V 240
